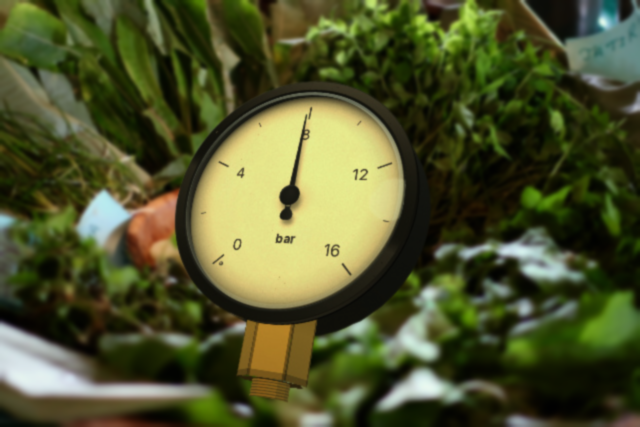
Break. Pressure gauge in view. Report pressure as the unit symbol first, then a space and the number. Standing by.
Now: bar 8
